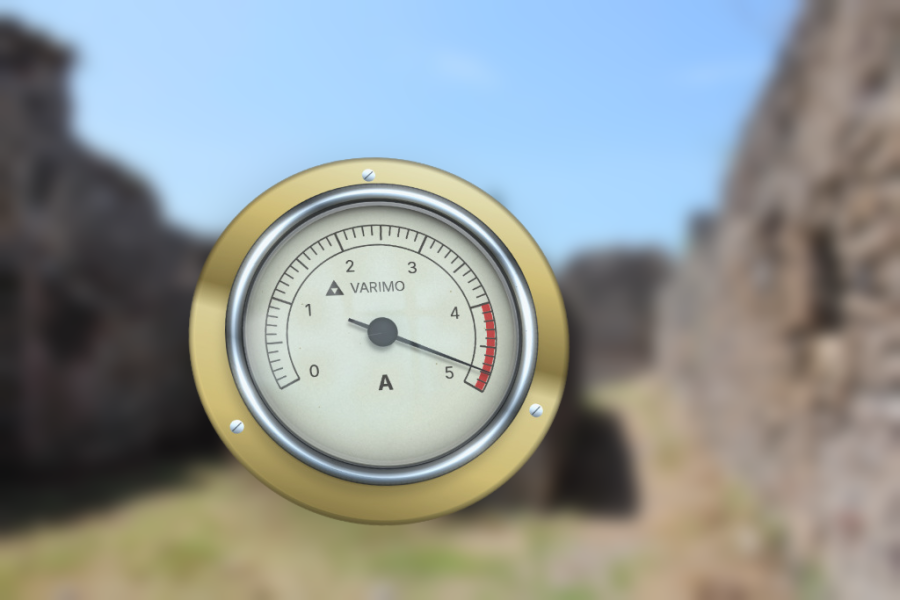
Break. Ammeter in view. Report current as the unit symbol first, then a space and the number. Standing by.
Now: A 4.8
